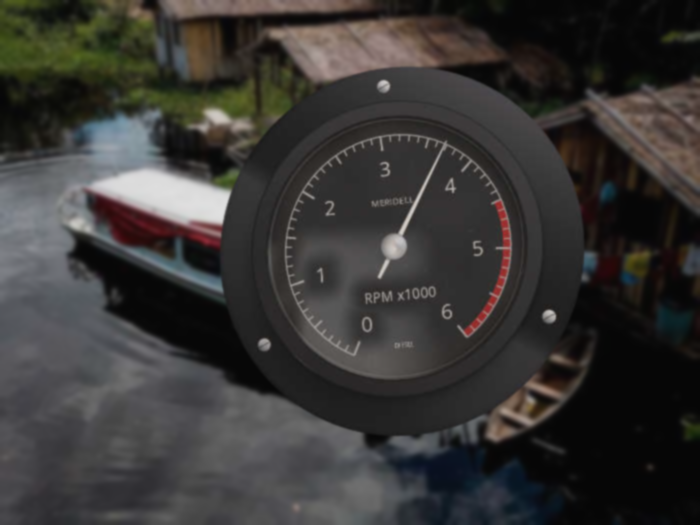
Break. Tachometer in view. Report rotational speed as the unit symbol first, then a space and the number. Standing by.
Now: rpm 3700
